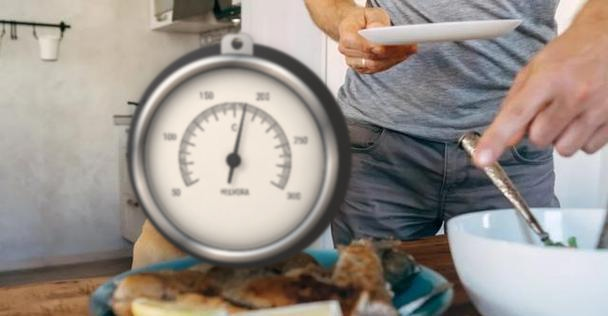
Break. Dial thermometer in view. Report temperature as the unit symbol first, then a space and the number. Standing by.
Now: °C 187.5
